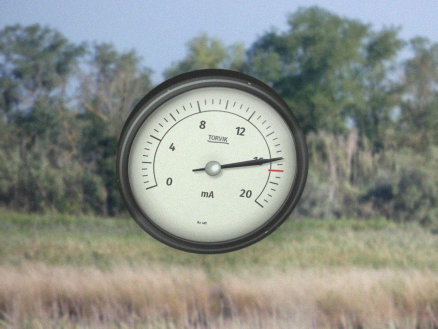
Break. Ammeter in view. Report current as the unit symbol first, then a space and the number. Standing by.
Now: mA 16
